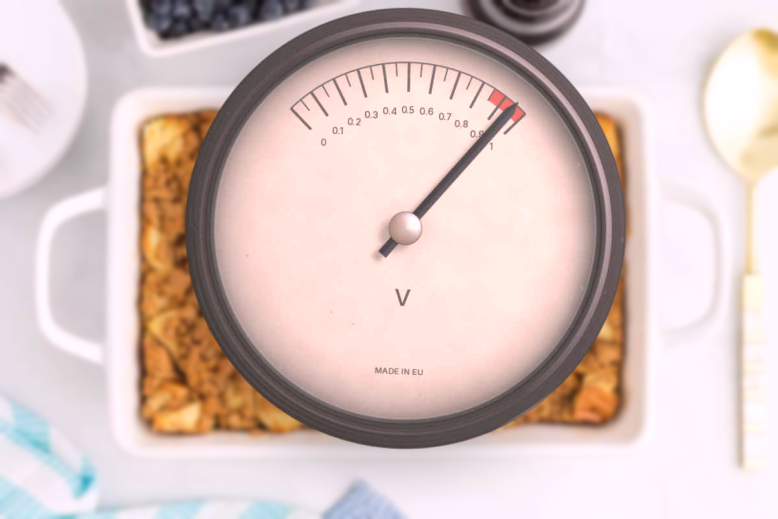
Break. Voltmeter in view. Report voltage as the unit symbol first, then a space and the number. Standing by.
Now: V 0.95
